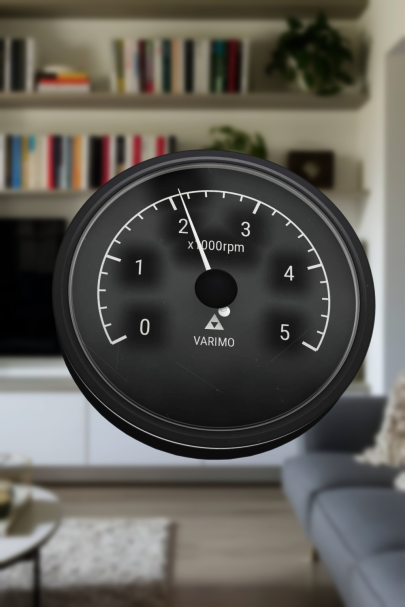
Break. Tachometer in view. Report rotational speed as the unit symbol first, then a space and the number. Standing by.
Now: rpm 2100
